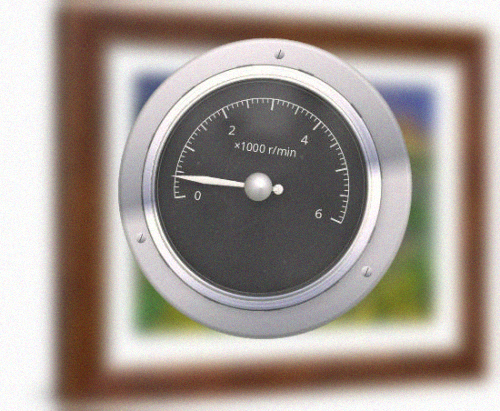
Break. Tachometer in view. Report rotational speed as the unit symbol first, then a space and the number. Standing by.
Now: rpm 400
